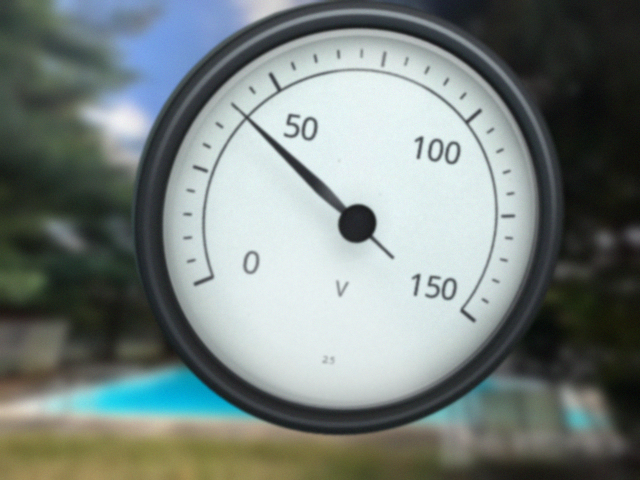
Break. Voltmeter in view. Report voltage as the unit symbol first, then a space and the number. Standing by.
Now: V 40
